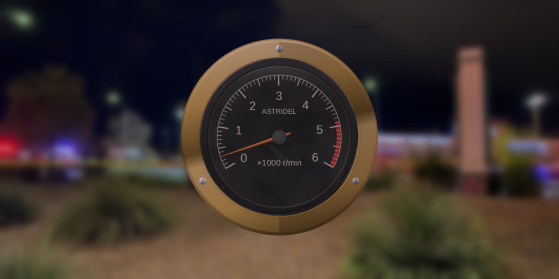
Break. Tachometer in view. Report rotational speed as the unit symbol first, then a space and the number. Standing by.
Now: rpm 300
